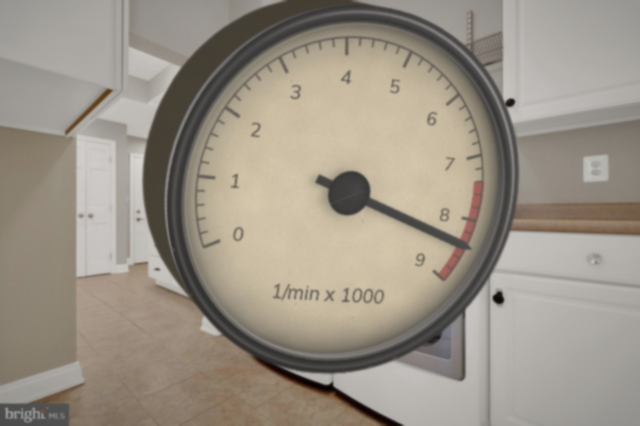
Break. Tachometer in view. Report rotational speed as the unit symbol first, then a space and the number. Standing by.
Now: rpm 8400
